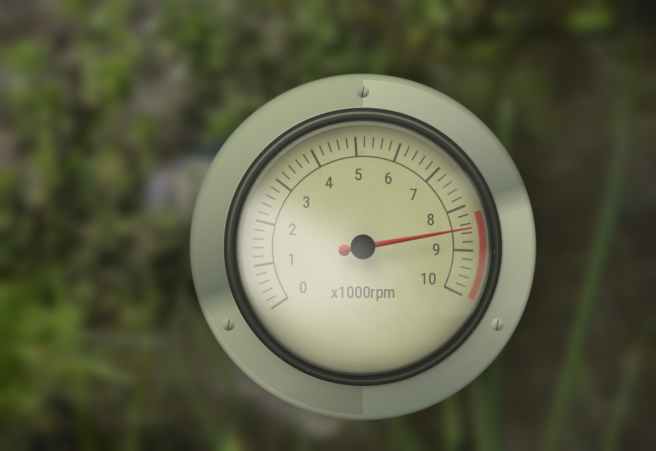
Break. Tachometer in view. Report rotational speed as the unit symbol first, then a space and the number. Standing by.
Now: rpm 8500
